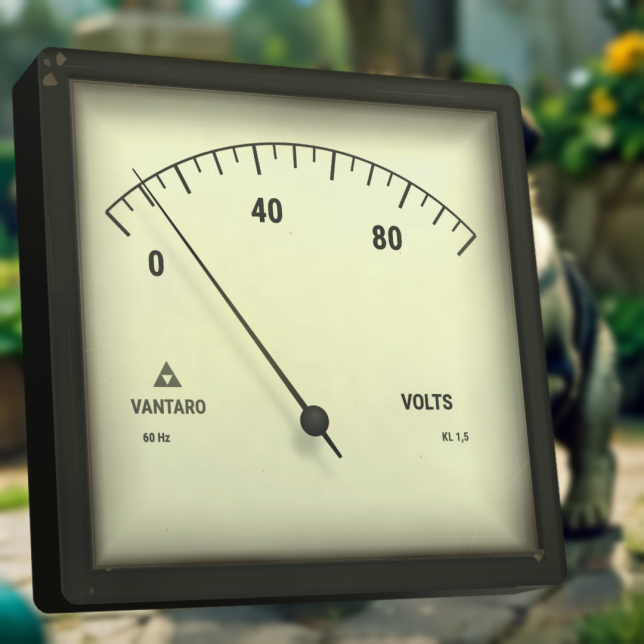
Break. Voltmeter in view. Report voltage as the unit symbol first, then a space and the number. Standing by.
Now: V 10
